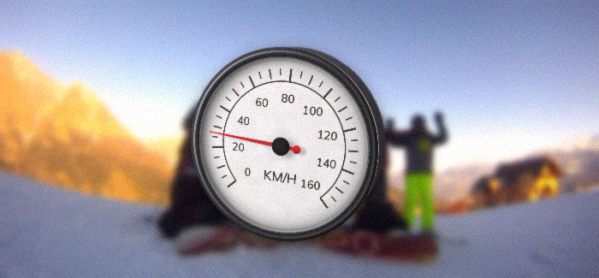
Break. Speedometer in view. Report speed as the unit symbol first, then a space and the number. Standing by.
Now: km/h 27.5
